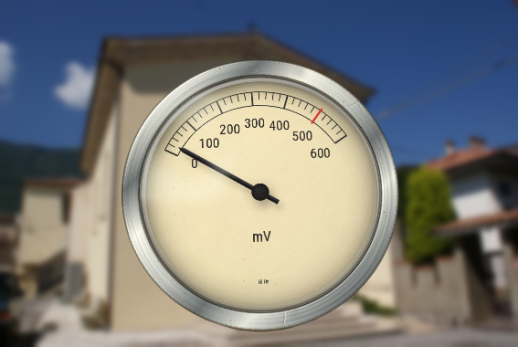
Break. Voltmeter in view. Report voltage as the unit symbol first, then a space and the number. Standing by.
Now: mV 20
